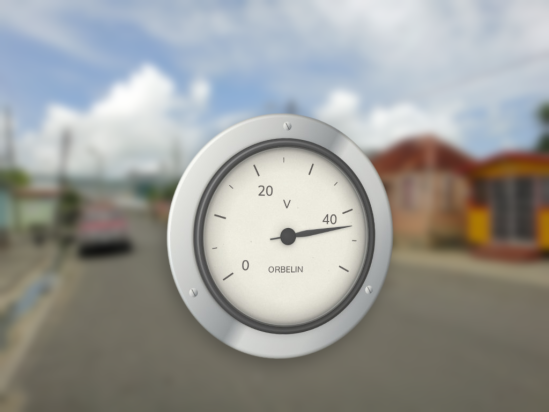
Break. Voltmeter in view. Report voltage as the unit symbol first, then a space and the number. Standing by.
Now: V 42.5
